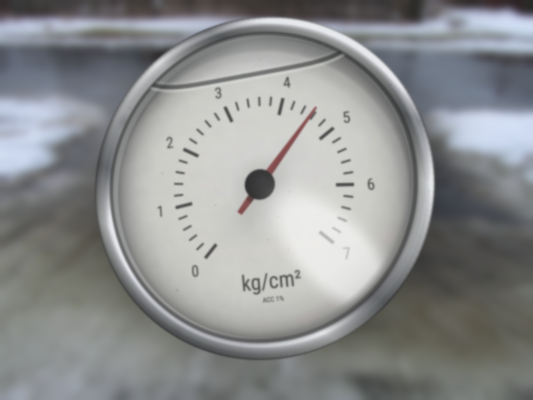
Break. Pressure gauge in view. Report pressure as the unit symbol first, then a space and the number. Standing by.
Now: kg/cm² 4.6
